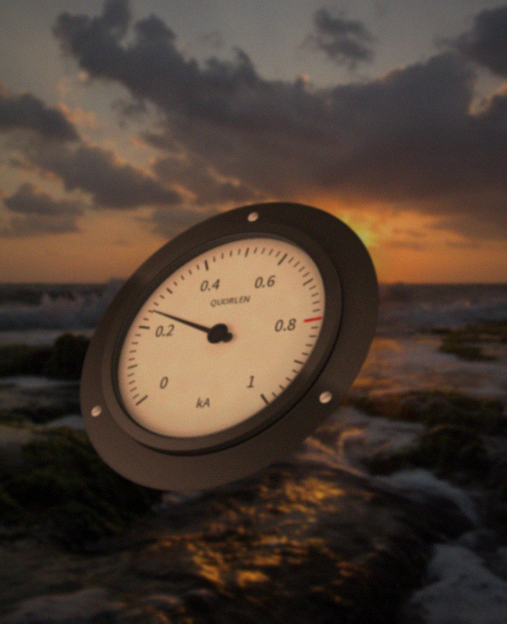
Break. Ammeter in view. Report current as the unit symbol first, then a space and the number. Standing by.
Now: kA 0.24
